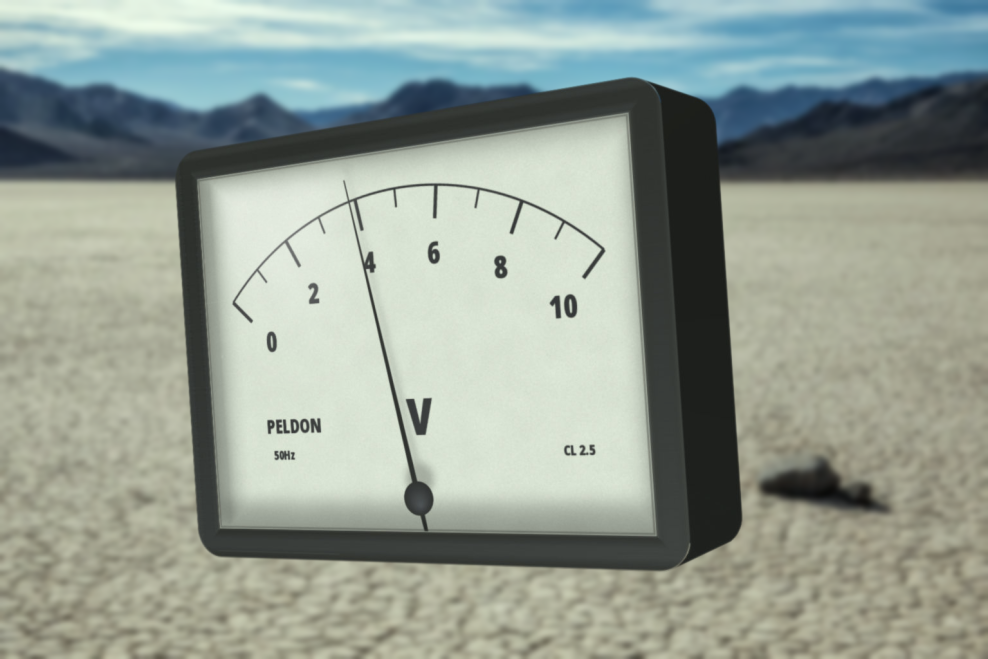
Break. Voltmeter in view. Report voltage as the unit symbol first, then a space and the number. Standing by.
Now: V 4
